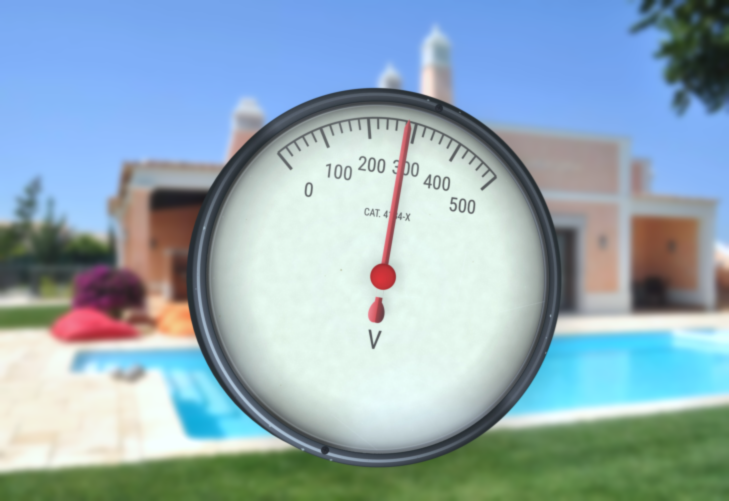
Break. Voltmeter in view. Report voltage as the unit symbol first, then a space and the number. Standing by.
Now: V 280
